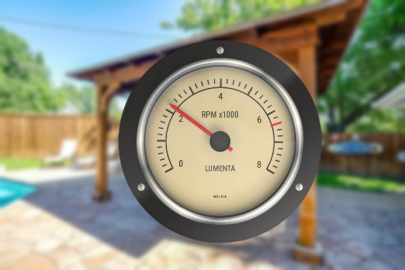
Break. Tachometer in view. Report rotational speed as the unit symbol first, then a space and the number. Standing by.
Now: rpm 2200
